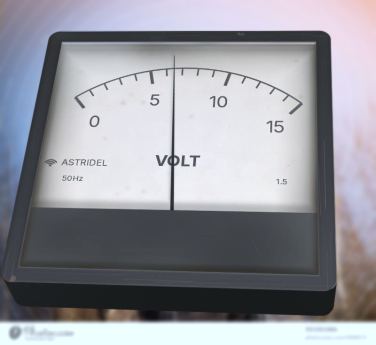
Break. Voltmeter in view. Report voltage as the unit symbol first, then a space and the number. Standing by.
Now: V 6.5
